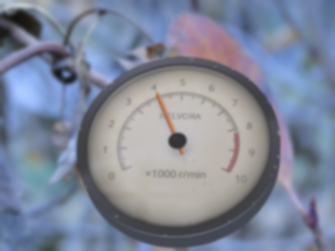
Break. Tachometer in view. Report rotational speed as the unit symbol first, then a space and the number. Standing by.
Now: rpm 4000
